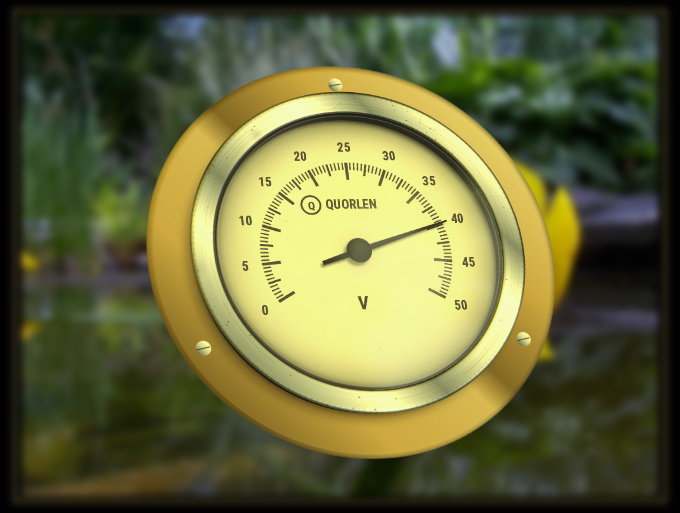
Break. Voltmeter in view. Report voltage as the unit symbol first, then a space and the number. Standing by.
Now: V 40
